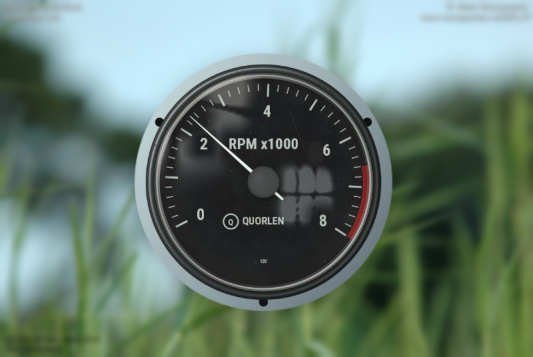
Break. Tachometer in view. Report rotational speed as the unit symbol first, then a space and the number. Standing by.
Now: rpm 2300
